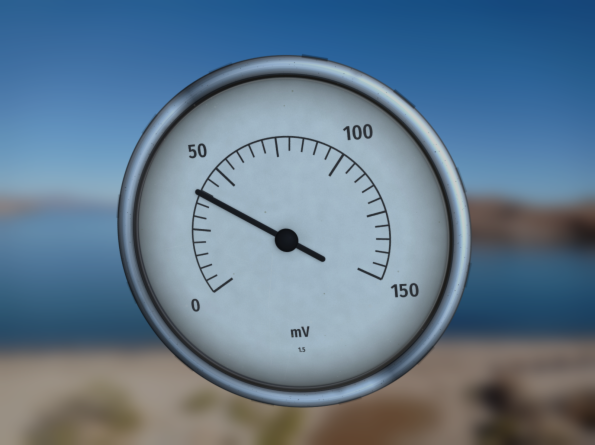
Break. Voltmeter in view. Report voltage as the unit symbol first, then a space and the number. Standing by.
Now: mV 40
